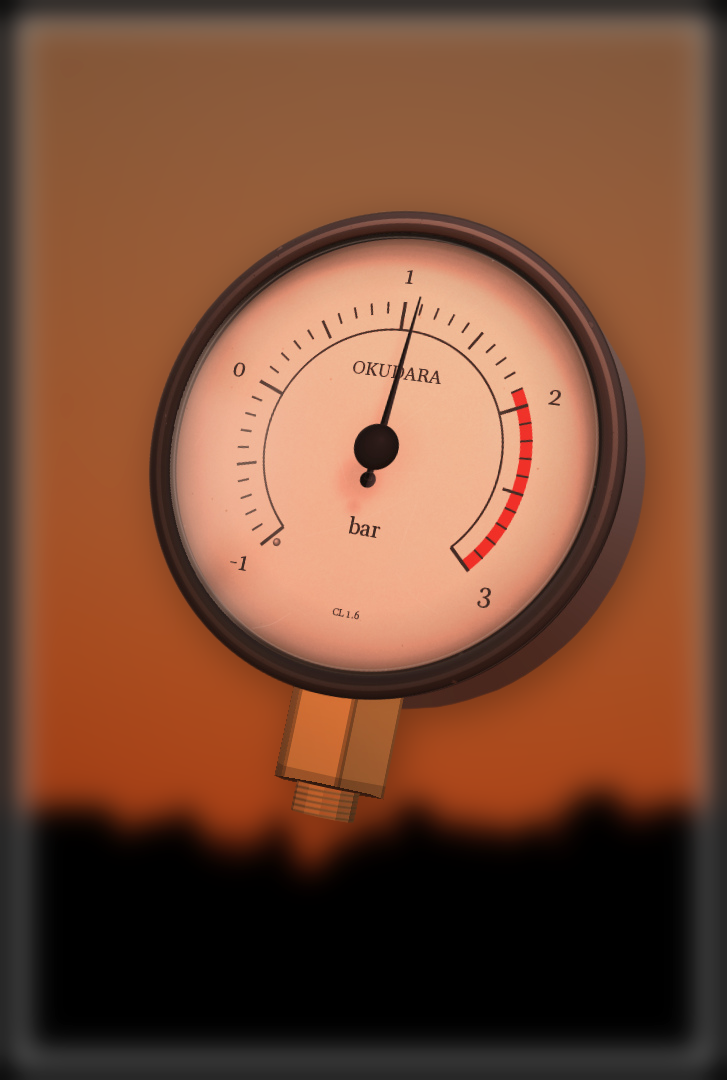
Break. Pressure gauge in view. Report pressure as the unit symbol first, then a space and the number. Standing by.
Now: bar 1.1
